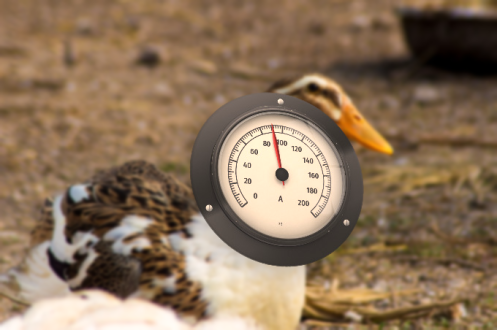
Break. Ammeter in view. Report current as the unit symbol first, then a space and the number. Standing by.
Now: A 90
